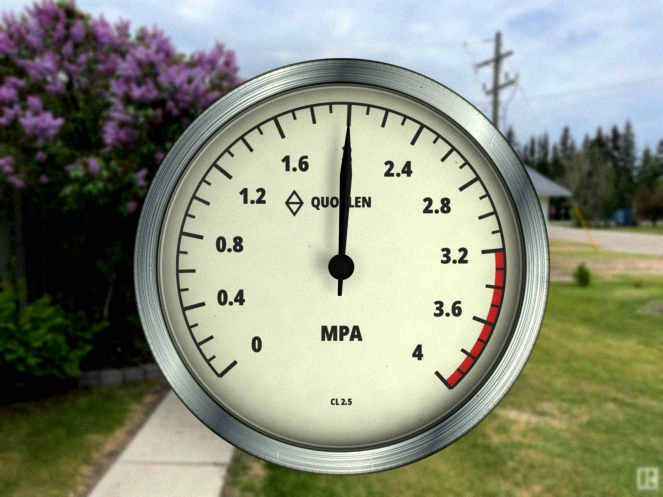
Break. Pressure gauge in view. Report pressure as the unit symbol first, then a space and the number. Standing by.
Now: MPa 2
